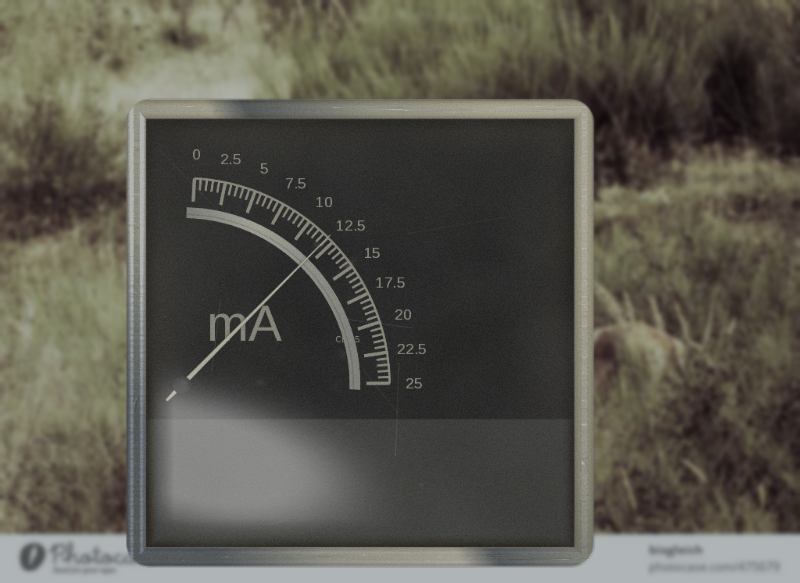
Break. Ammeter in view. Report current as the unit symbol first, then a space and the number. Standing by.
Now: mA 12
